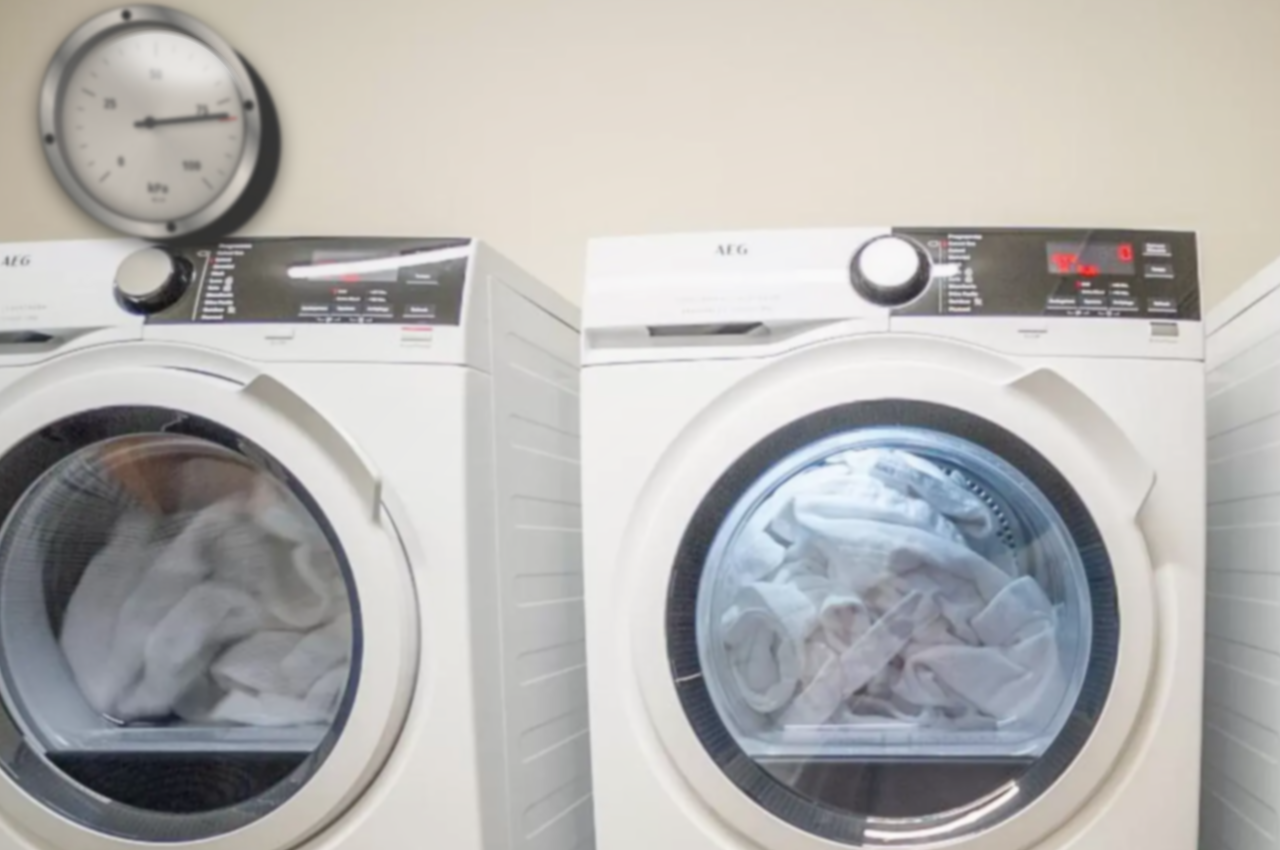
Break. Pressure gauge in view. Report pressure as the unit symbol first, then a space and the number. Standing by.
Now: kPa 80
